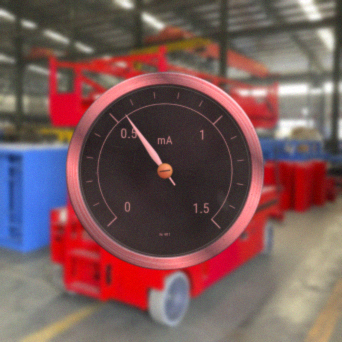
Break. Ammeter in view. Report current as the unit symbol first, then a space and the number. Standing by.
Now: mA 0.55
